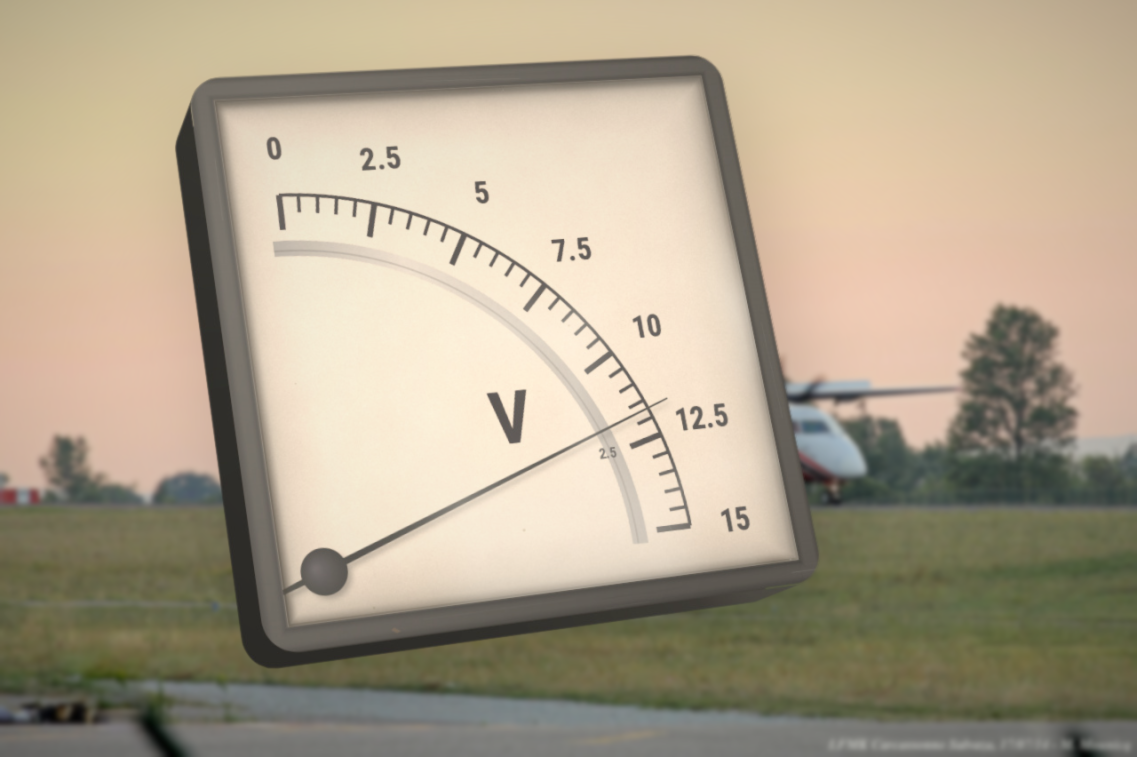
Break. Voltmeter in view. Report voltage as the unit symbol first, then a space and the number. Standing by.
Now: V 11.75
